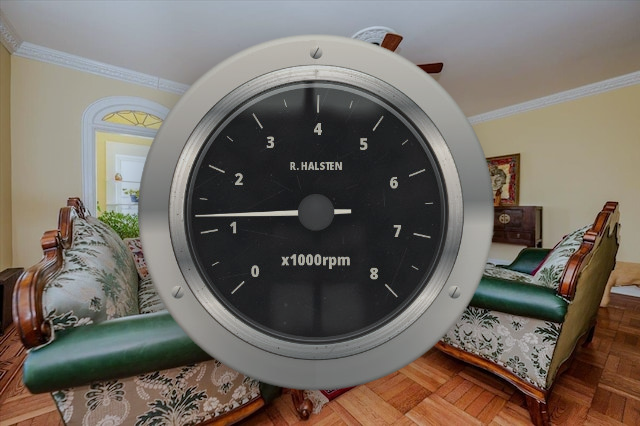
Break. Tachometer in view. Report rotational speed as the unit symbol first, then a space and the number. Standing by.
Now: rpm 1250
